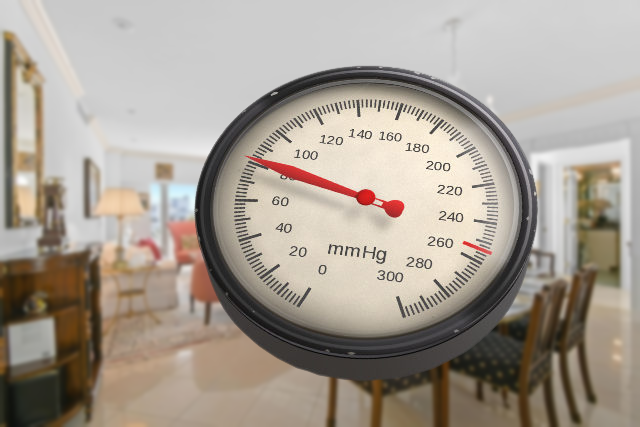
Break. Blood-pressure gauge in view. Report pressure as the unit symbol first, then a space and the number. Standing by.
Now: mmHg 80
